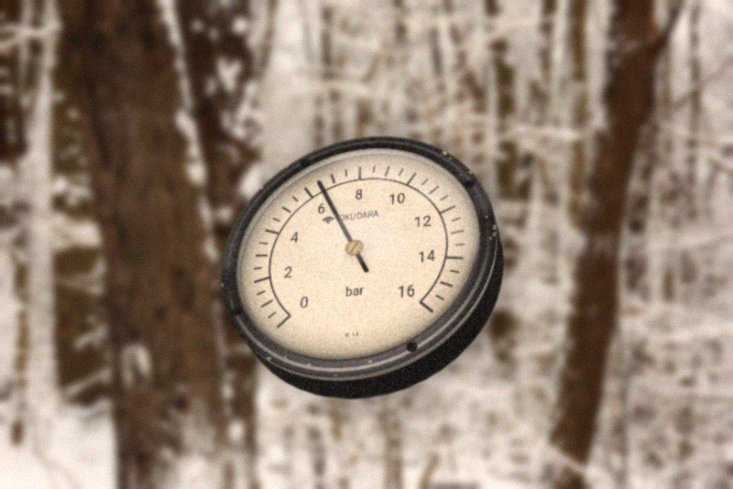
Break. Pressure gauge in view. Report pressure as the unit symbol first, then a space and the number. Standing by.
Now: bar 6.5
